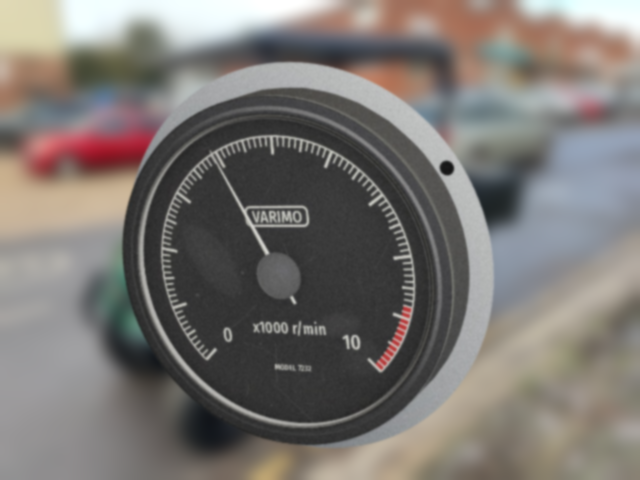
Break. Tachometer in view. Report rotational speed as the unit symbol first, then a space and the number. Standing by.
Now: rpm 4000
